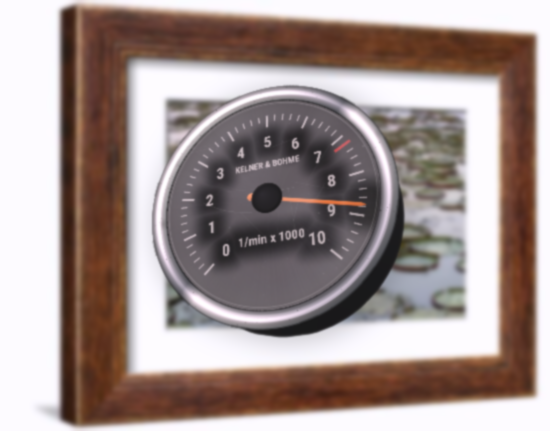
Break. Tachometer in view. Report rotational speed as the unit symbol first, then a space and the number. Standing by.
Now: rpm 8800
